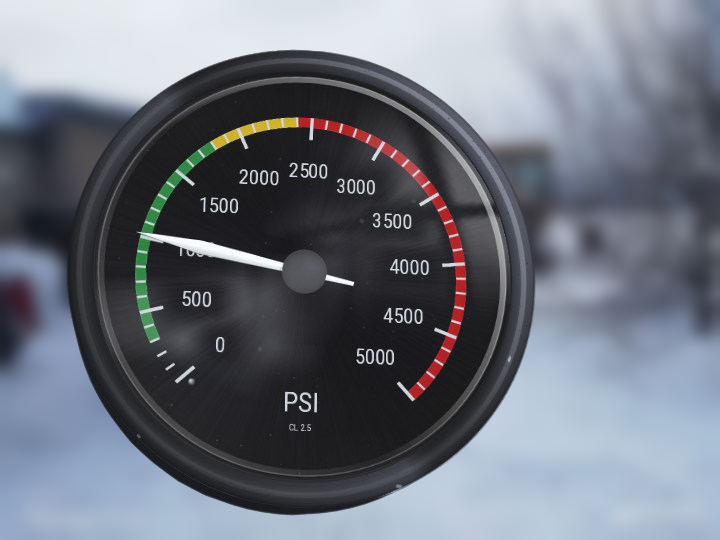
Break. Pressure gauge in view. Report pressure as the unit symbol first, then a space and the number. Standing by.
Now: psi 1000
